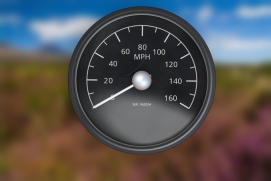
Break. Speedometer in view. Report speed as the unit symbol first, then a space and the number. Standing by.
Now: mph 0
